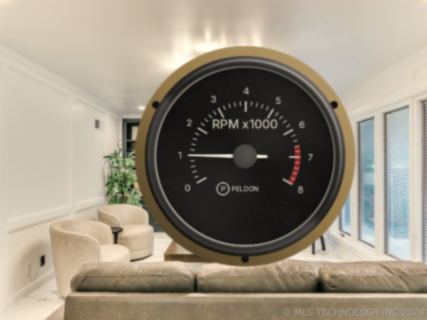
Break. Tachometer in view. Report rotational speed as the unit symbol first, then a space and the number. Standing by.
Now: rpm 1000
